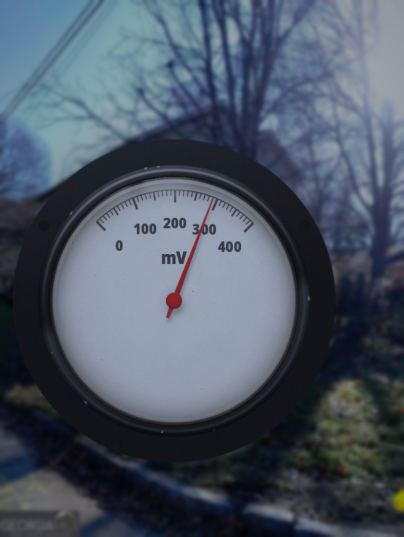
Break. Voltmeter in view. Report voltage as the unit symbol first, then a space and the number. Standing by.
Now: mV 290
